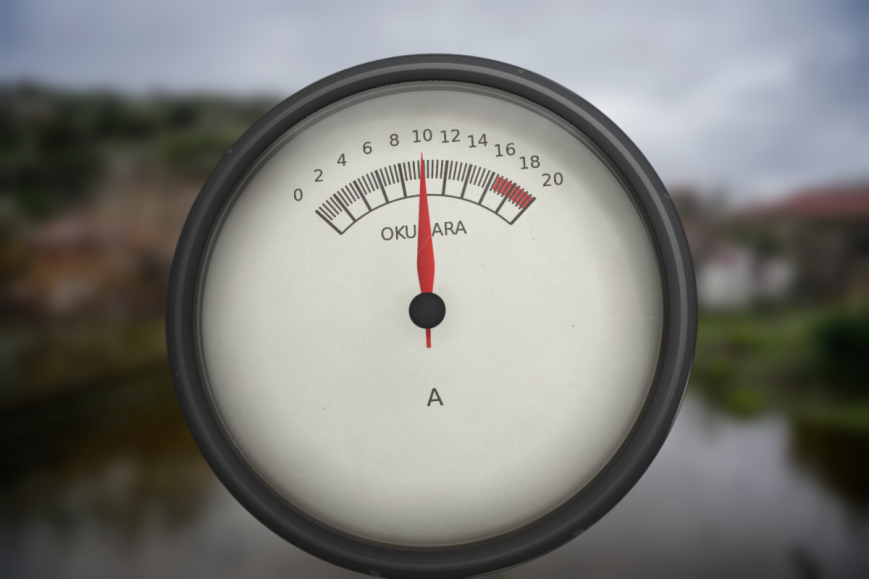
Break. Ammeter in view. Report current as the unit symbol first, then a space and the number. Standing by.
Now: A 10
